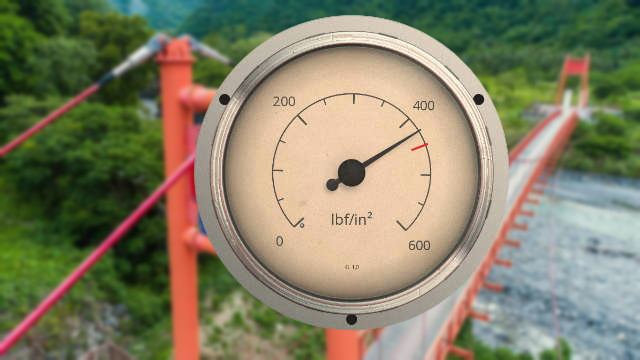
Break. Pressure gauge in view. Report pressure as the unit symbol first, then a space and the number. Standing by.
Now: psi 425
